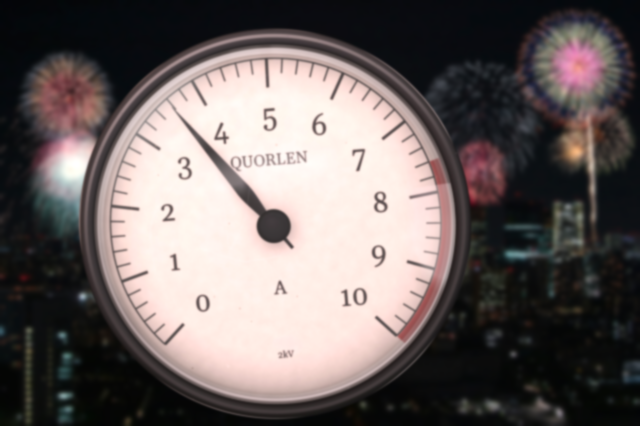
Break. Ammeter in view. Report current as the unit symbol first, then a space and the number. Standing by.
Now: A 3.6
